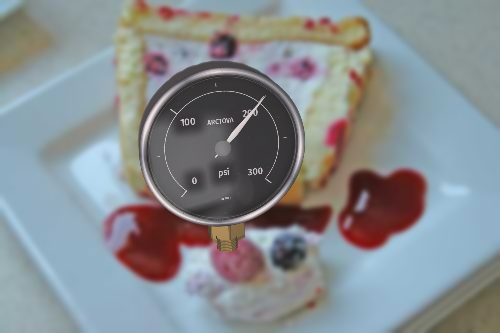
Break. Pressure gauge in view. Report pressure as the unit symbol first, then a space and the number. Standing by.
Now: psi 200
